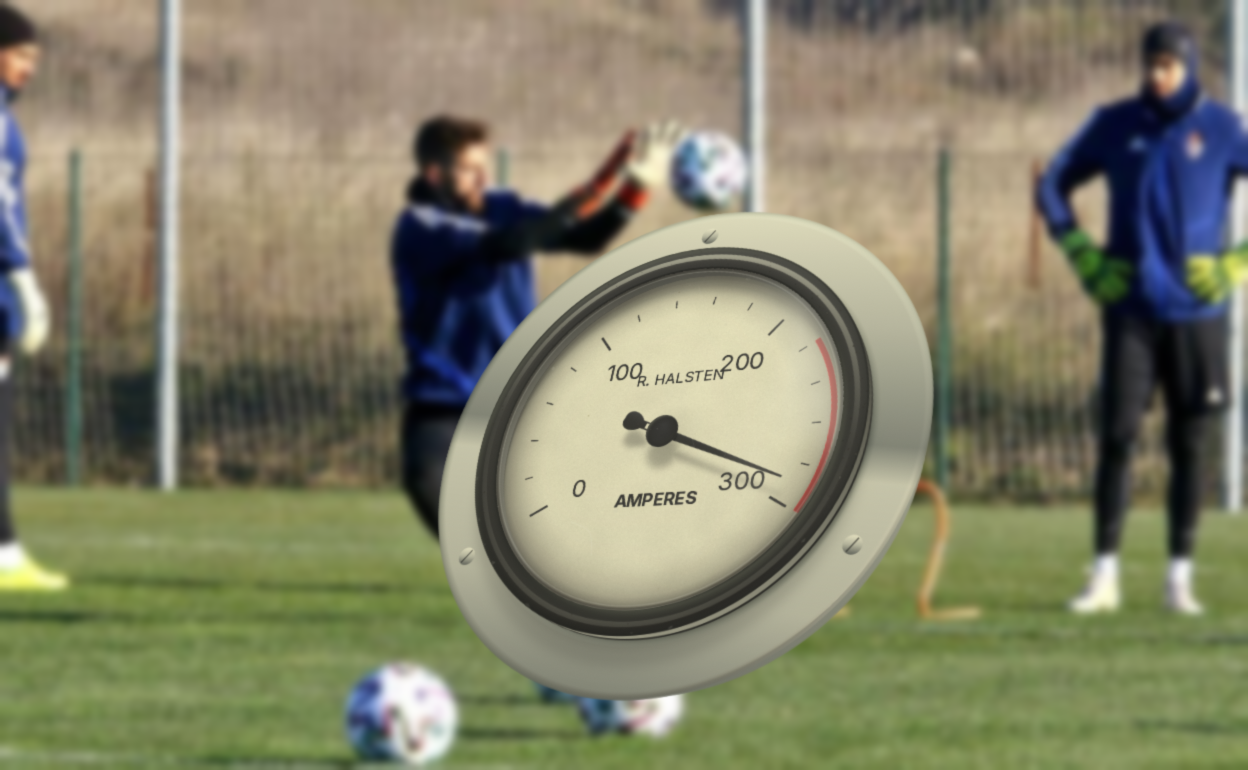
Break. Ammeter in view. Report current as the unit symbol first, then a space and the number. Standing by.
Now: A 290
